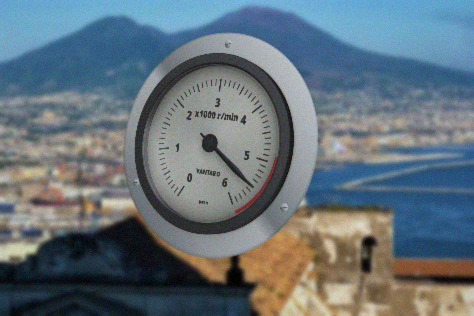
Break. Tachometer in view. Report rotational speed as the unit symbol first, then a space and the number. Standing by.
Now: rpm 5500
